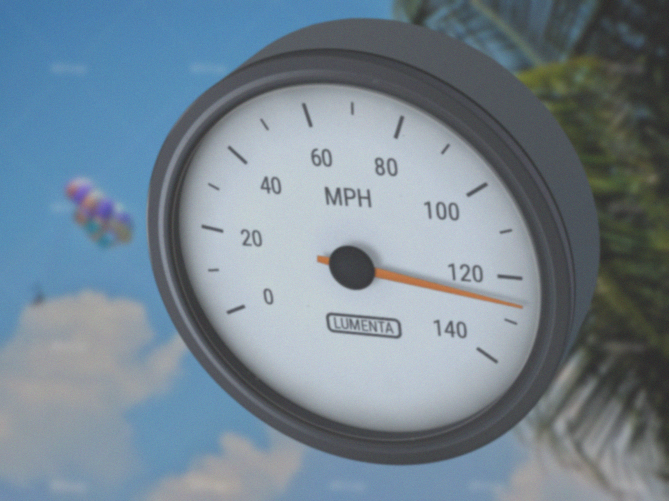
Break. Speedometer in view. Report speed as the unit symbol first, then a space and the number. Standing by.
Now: mph 125
